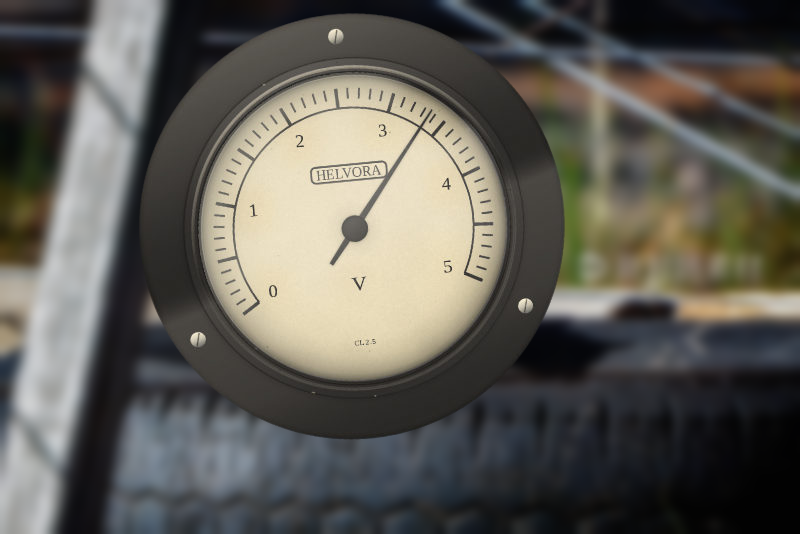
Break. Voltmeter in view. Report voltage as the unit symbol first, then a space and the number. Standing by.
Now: V 3.35
